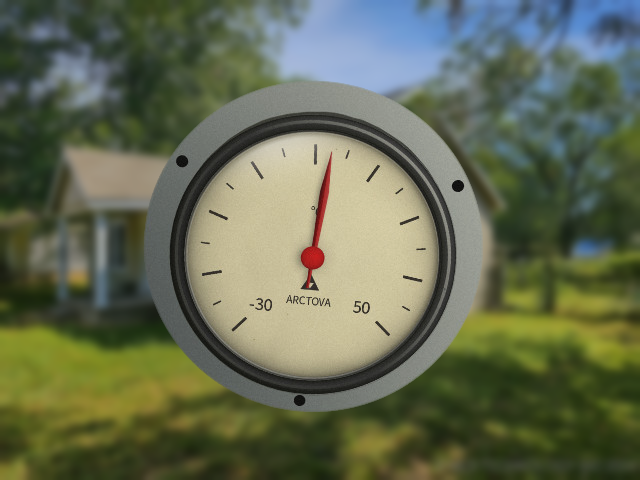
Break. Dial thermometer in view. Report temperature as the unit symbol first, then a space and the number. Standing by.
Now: °C 12.5
